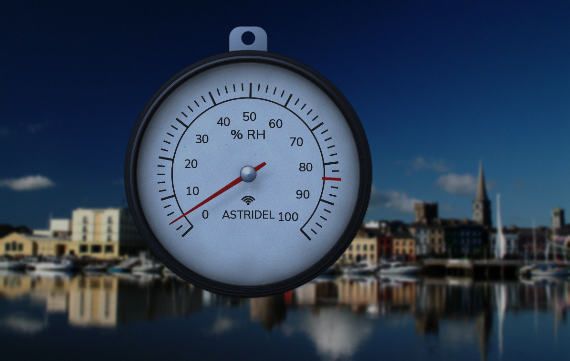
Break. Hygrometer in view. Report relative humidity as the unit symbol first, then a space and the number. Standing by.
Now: % 4
